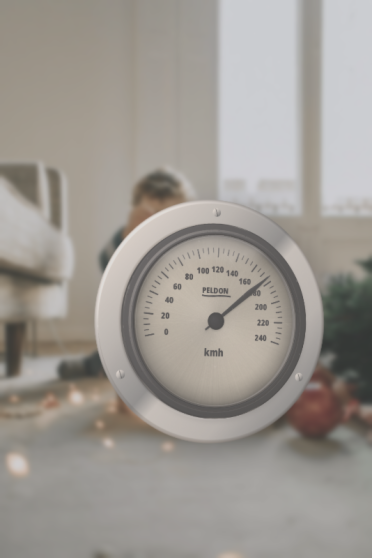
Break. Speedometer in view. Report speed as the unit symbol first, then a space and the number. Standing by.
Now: km/h 175
